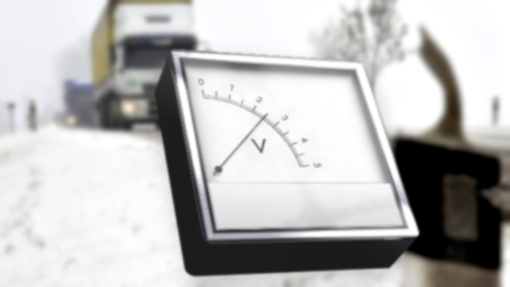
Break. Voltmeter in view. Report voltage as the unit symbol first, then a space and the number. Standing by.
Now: V 2.5
